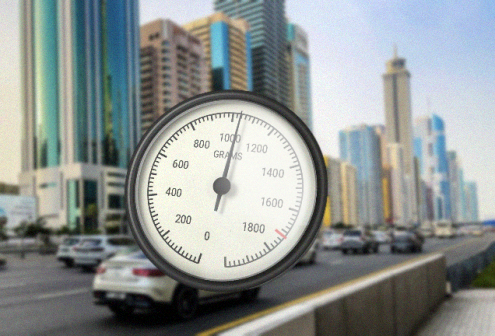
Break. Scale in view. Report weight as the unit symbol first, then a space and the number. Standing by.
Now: g 1040
